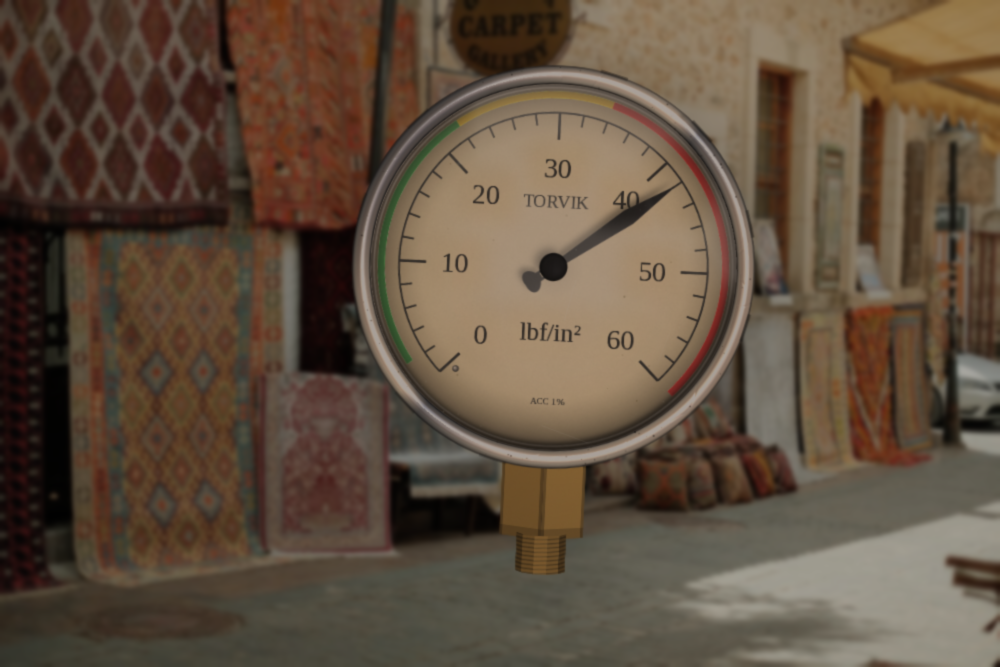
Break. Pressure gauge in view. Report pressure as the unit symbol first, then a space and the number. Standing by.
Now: psi 42
